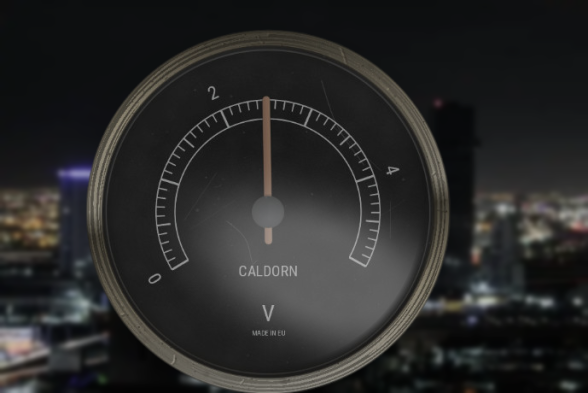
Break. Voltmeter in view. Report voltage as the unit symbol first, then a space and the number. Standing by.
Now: V 2.5
